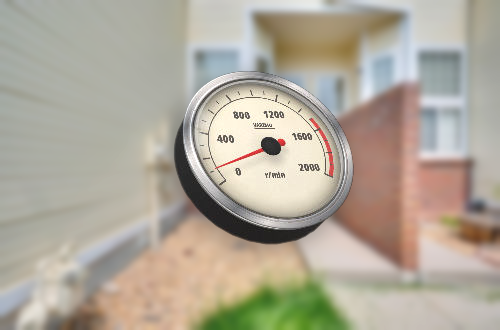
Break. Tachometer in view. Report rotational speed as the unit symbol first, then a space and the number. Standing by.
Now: rpm 100
